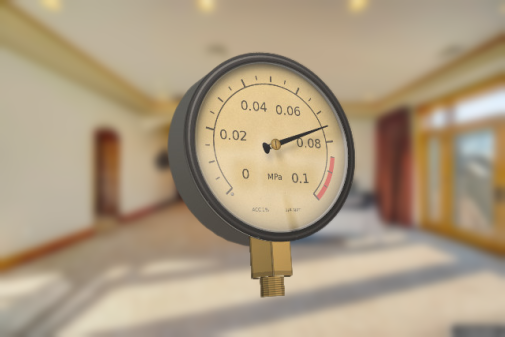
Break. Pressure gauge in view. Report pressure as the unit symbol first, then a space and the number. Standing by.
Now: MPa 0.075
